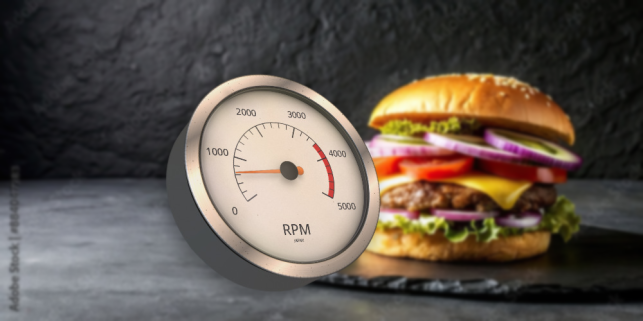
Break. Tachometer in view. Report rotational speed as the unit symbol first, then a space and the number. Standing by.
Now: rpm 600
